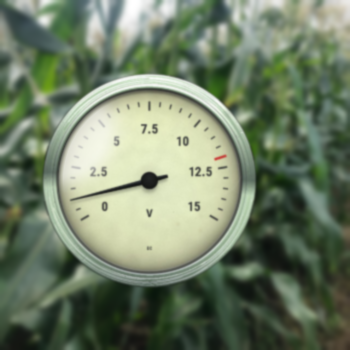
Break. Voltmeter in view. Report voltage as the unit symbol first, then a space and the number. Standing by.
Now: V 1
